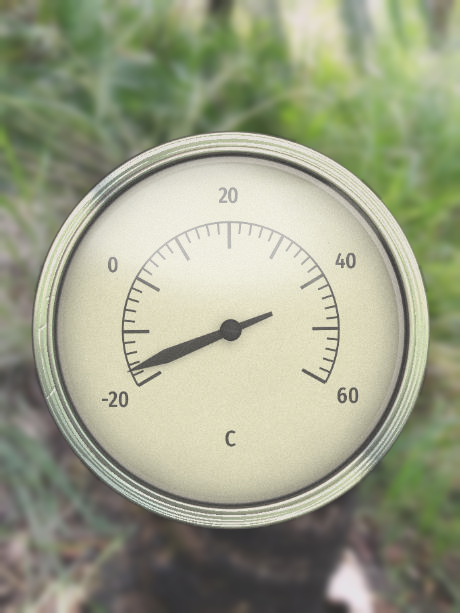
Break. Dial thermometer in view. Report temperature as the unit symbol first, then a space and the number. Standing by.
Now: °C -17
